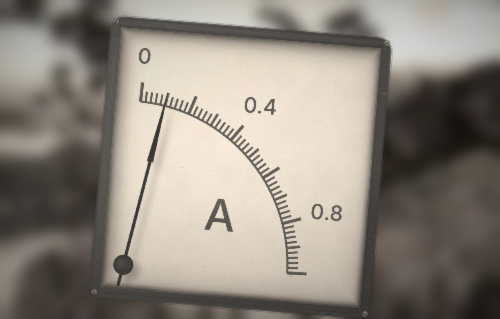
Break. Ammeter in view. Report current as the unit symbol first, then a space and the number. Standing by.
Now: A 0.1
